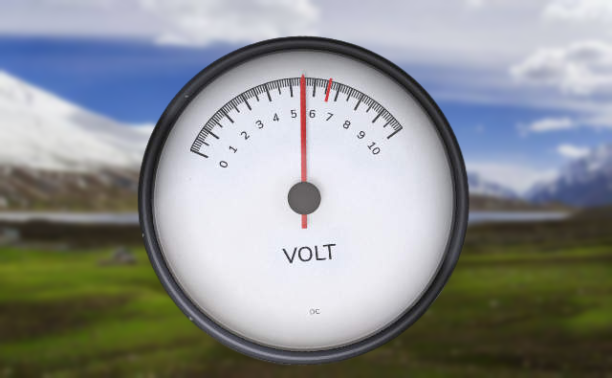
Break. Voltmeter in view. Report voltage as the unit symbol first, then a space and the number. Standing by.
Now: V 5.5
